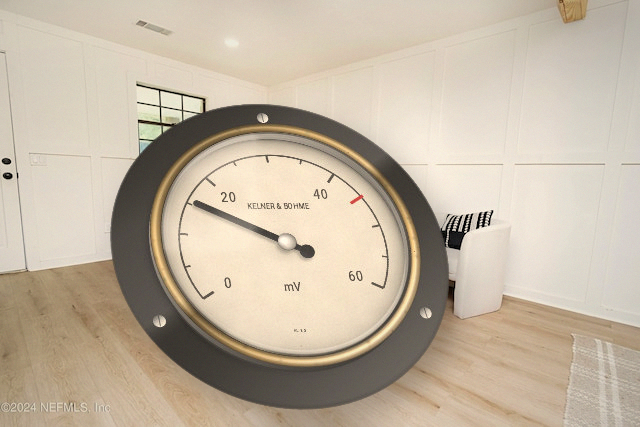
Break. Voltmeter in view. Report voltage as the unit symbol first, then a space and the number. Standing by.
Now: mV 15
